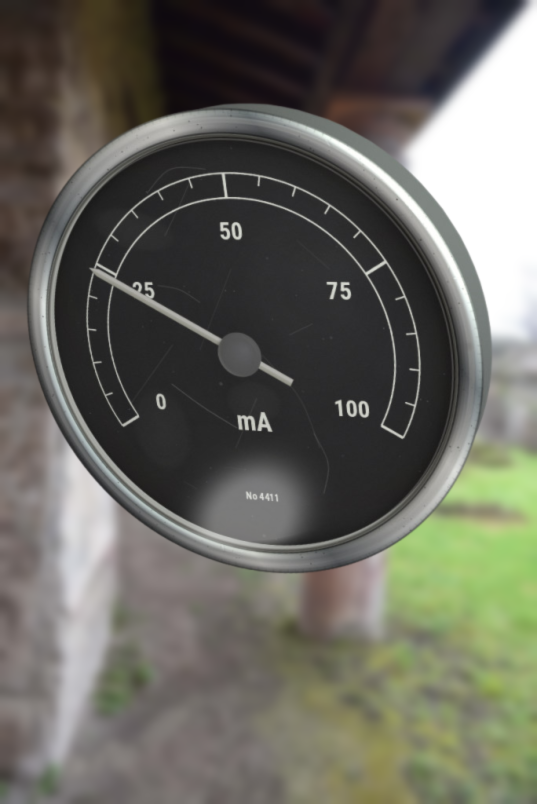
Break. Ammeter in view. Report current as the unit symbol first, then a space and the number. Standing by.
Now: mA 25
